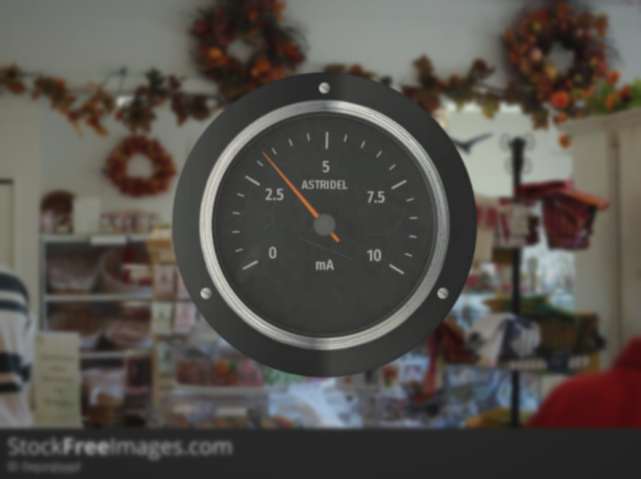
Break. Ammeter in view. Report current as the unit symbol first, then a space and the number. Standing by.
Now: mA 3.25
